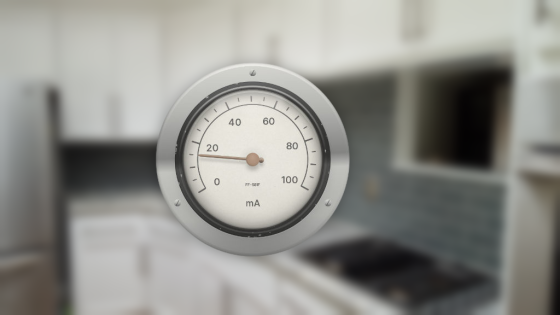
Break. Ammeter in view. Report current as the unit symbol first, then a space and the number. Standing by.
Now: mA 15
